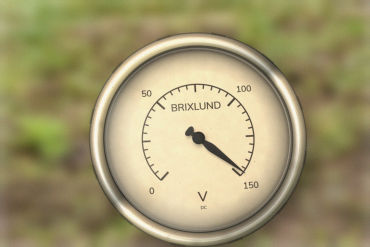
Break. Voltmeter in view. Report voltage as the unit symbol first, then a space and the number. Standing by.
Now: V 147.5
